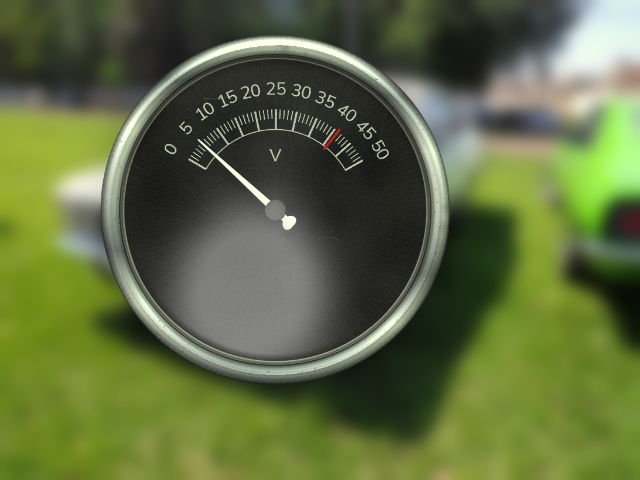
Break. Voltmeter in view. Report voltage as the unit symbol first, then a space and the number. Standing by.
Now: V 5
